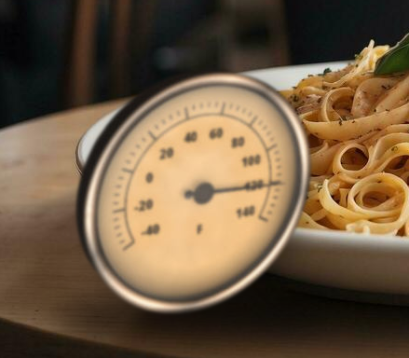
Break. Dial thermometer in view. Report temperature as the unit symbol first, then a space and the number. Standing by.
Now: °F 120
